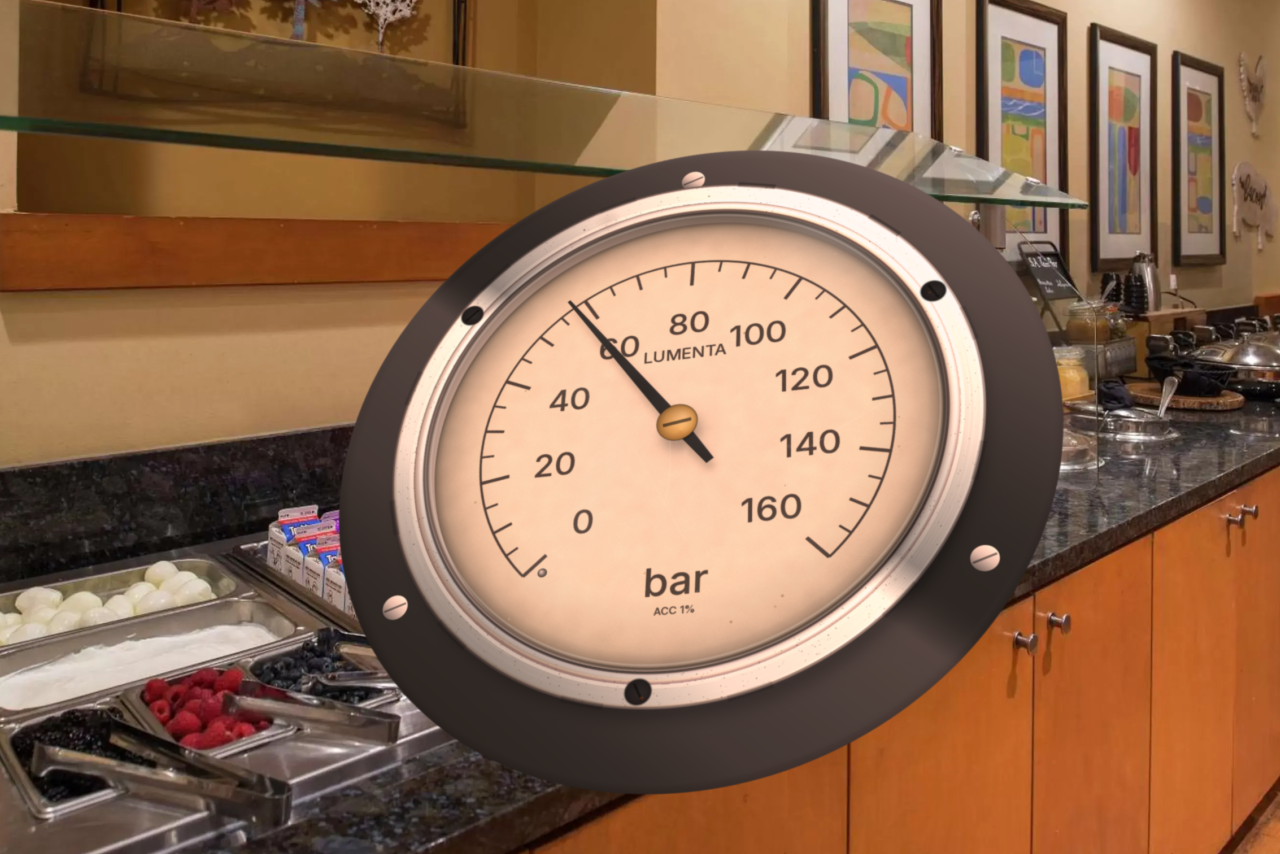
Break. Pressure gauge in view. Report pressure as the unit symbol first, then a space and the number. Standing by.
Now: bar 57.5
